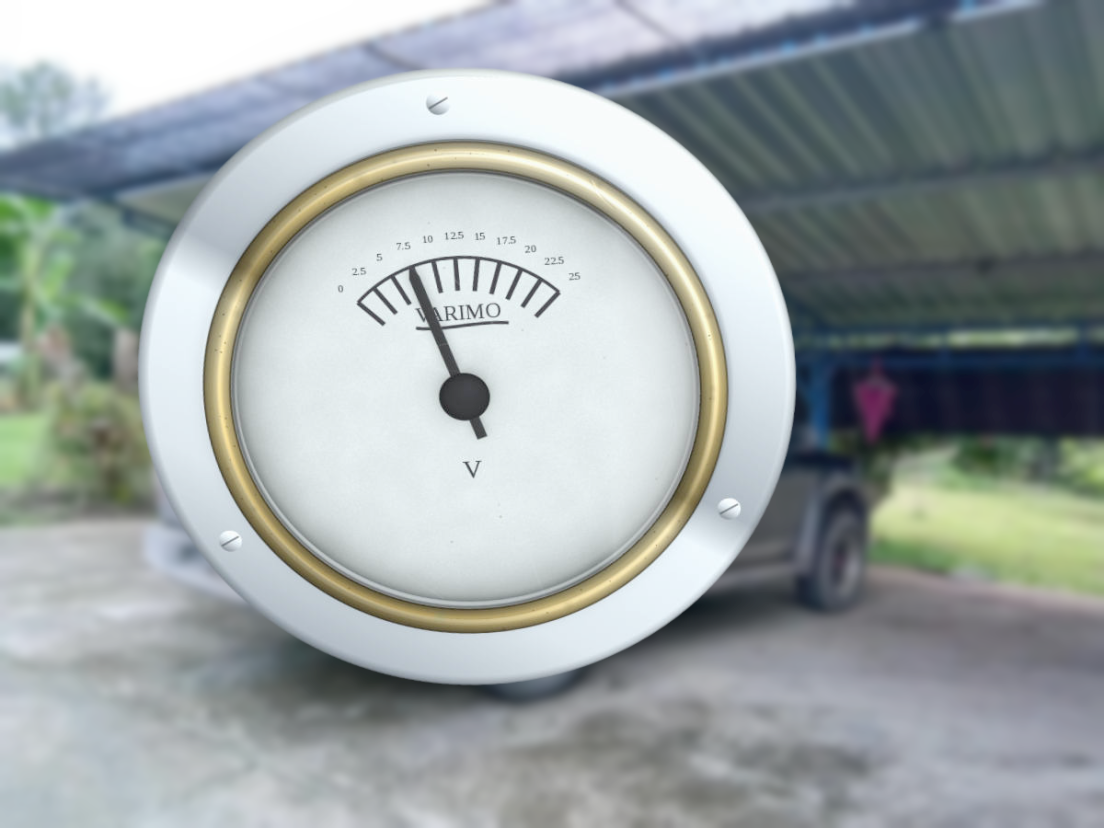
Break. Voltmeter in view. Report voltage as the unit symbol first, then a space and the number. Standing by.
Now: V 7.5
